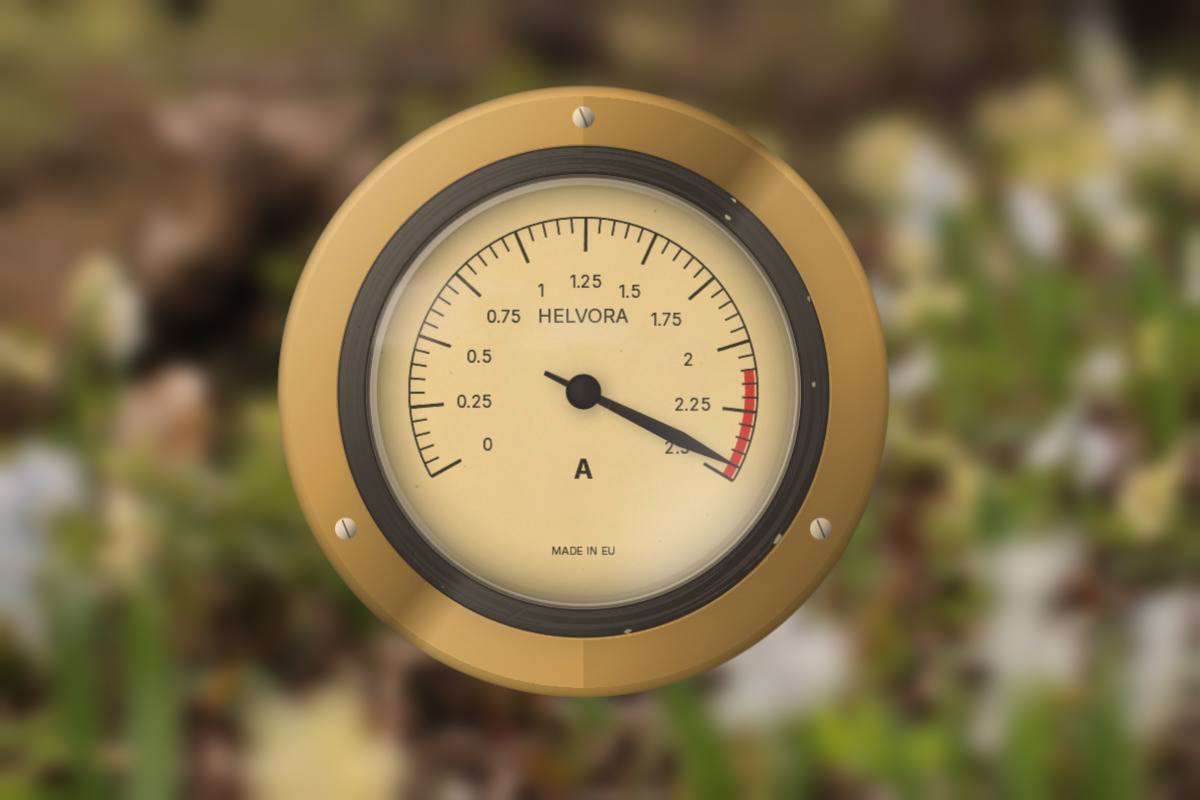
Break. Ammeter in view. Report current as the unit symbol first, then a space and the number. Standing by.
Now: A 2.45
